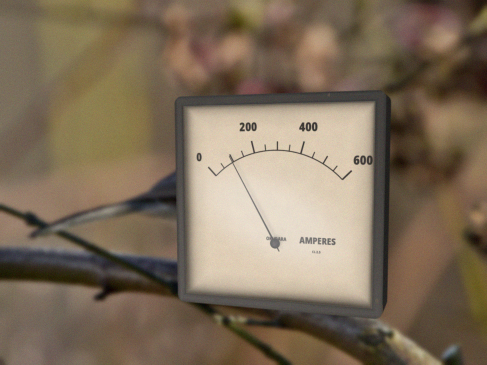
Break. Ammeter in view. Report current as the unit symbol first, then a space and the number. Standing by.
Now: A 100
